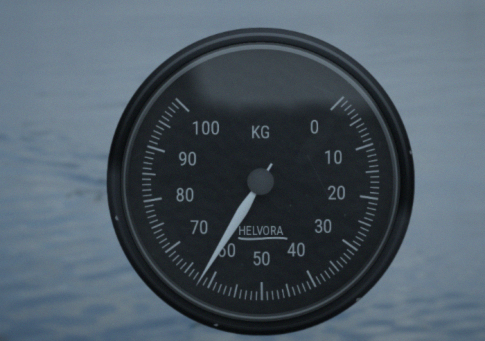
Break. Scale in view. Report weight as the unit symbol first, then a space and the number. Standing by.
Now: kg 62
